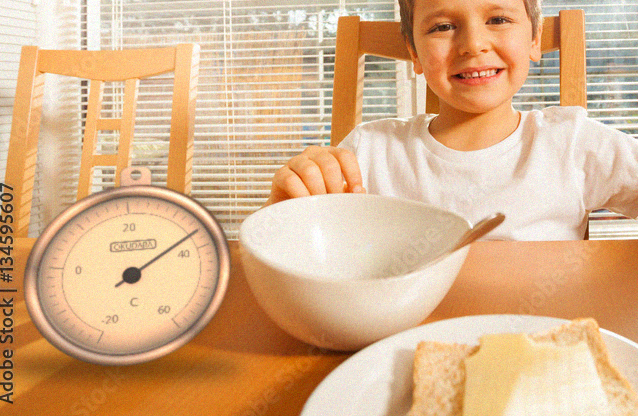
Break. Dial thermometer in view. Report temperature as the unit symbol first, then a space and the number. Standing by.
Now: °C 36
